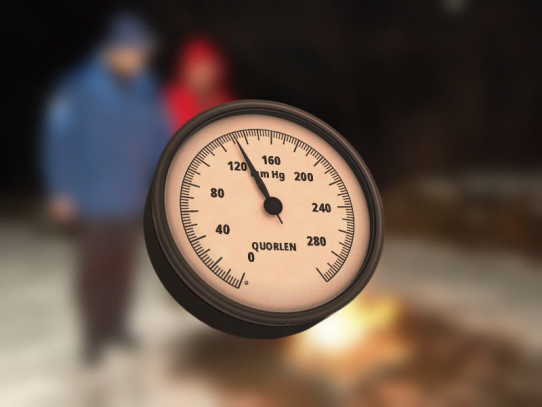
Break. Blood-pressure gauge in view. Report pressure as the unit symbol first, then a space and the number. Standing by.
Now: mmHg 130
